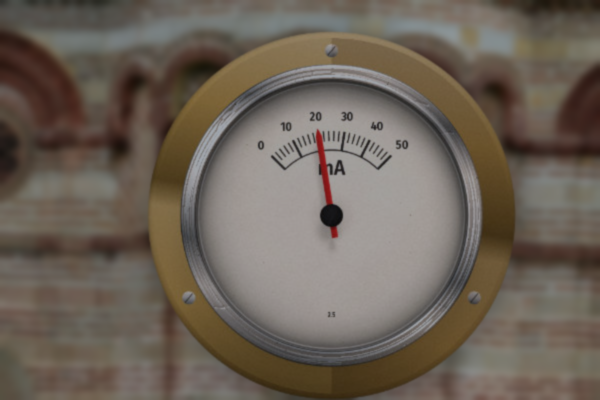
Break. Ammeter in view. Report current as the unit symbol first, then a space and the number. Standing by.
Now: mA 20
